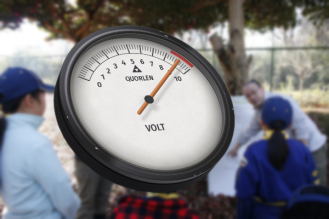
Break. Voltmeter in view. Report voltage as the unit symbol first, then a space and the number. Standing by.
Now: V 9
